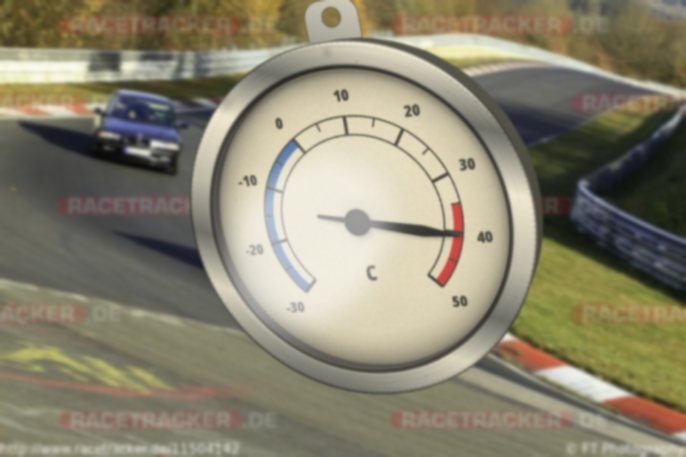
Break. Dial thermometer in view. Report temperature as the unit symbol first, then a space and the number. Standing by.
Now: °C 40
